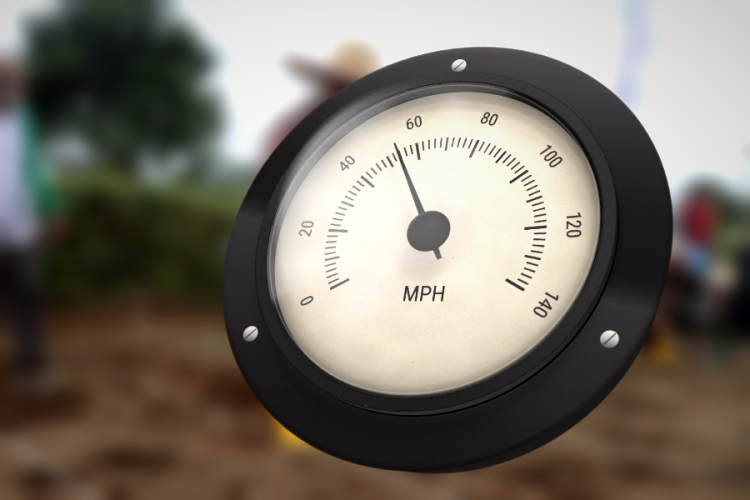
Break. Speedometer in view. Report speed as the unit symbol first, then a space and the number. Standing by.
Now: mph 54
